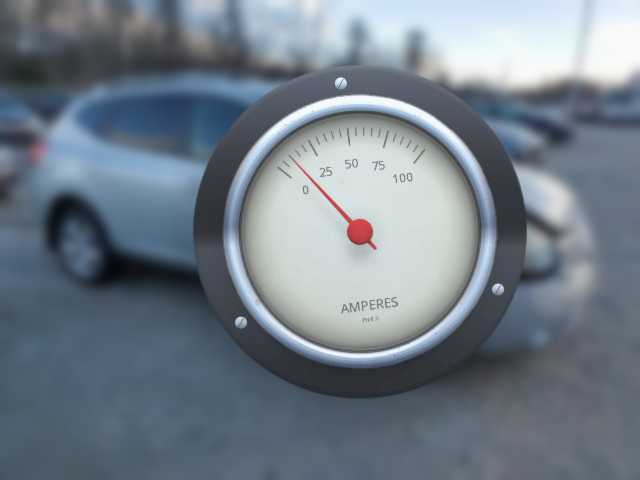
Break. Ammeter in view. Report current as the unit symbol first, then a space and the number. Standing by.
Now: A 10
